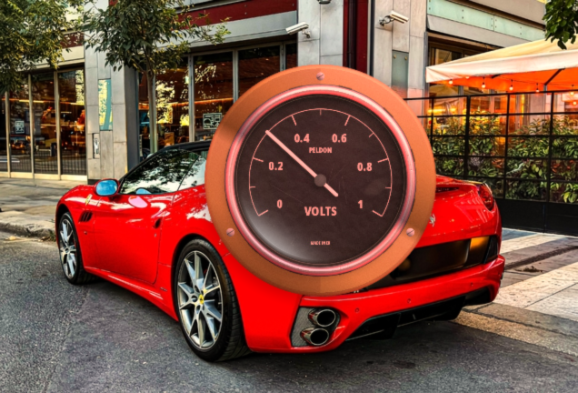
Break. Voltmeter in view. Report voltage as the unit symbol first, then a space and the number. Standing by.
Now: V 0.3
